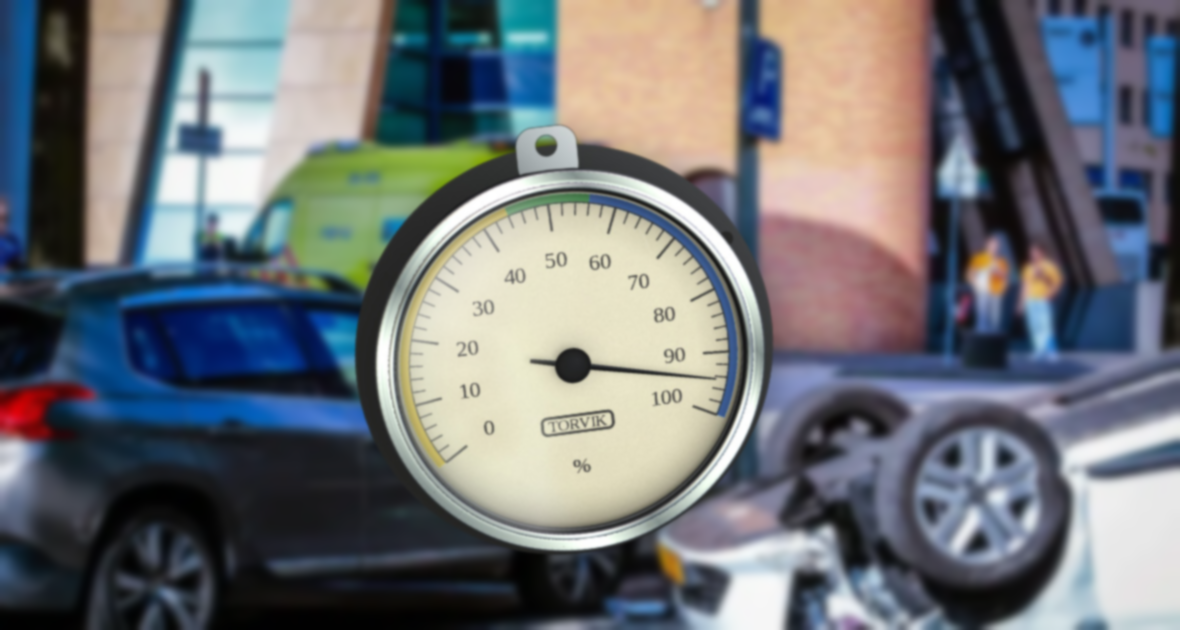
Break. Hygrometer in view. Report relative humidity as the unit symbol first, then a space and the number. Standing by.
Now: % 94
